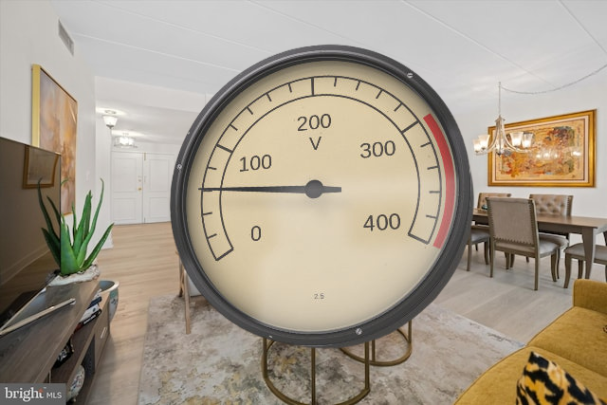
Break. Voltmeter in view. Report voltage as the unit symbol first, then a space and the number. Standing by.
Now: V 60
